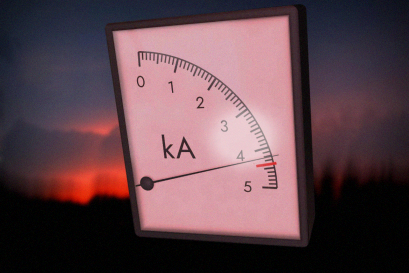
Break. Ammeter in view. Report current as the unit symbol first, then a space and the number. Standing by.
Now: kA 4.2
